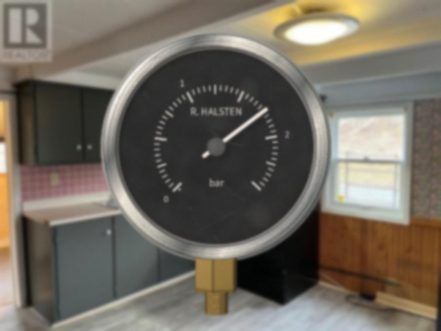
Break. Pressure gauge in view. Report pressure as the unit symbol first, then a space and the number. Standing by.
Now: bar 1.75
